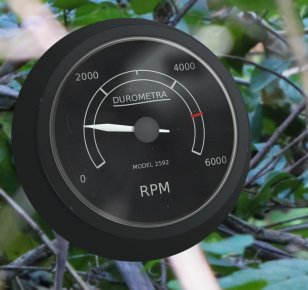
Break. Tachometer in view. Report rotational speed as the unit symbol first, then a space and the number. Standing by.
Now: rpm 1000
